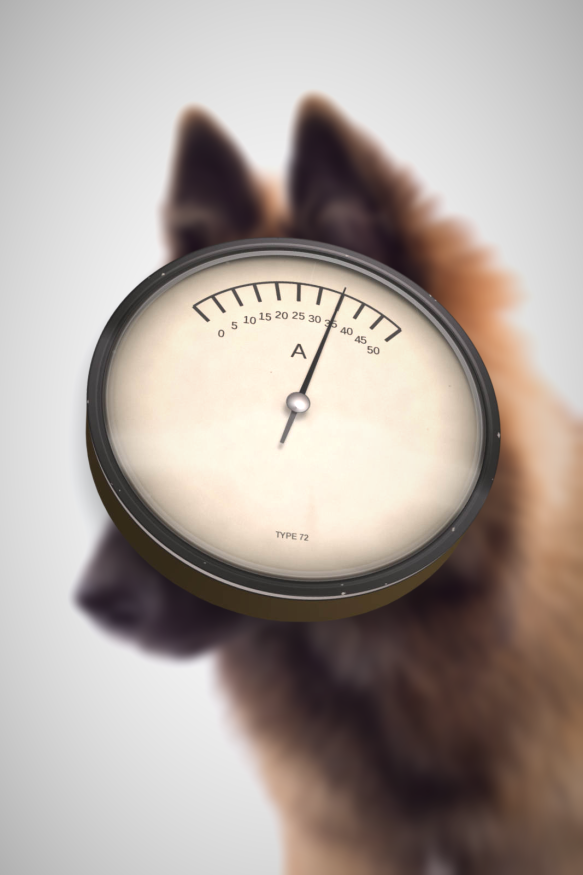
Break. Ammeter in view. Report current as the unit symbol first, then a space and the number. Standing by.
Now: A 35
